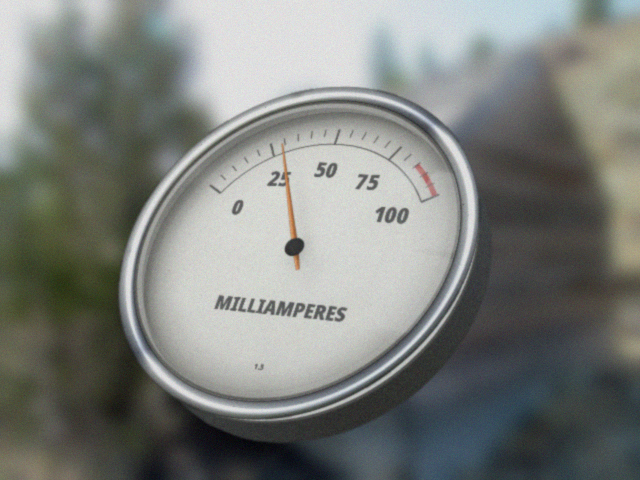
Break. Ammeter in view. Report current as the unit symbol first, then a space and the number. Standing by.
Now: mA 30
